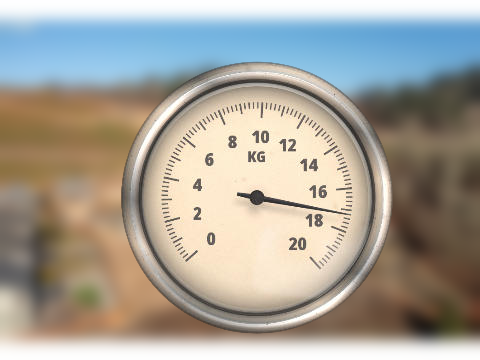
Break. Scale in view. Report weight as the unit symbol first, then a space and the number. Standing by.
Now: kg 17.2
